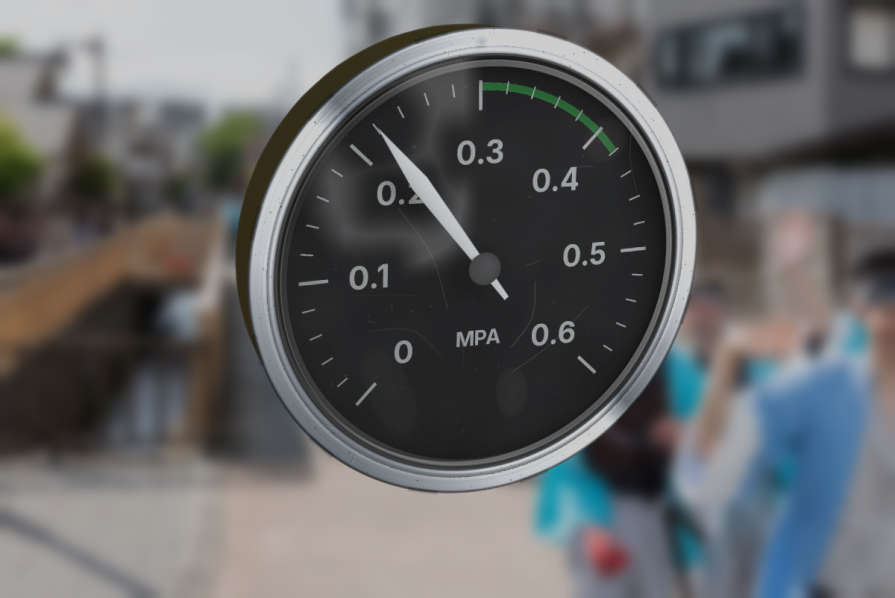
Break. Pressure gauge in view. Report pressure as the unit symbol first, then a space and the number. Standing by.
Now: MPa 0.22
